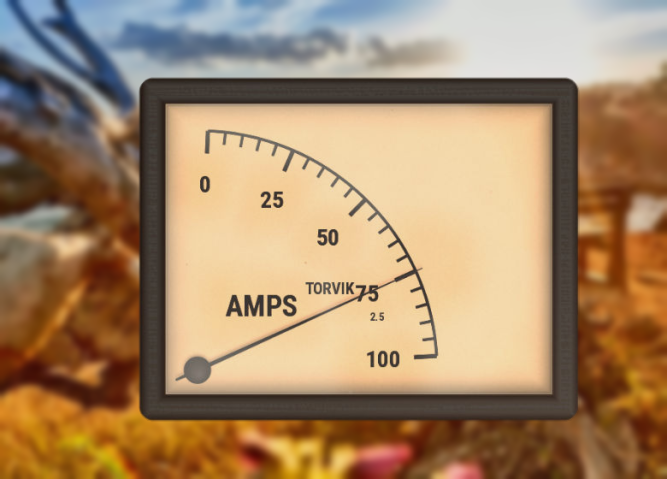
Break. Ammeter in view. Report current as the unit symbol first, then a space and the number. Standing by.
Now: A 75
